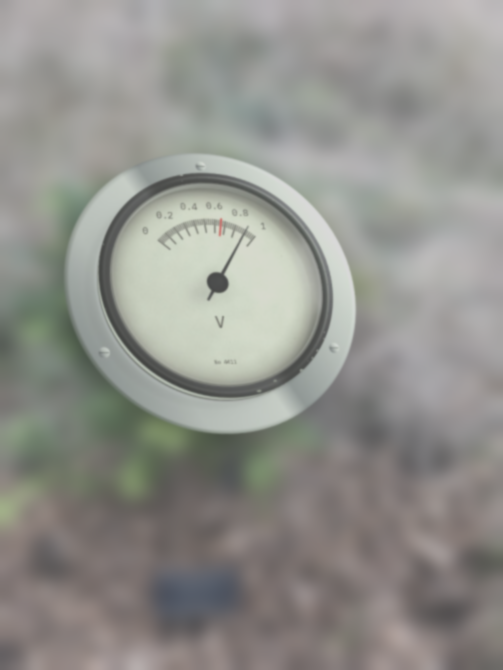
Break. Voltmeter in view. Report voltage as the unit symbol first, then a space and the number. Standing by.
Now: V 0.9
